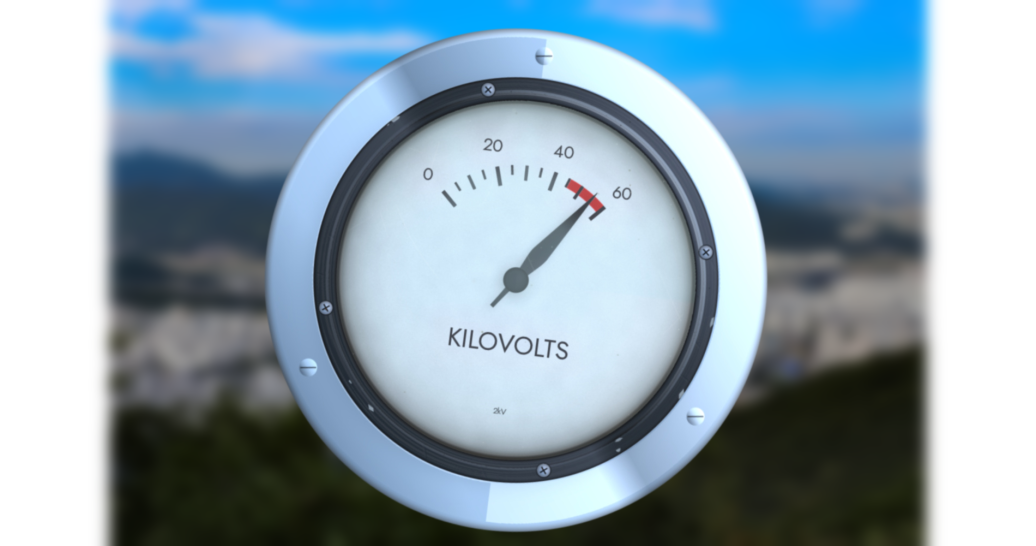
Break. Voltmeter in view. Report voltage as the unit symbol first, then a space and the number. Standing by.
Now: kV 55
